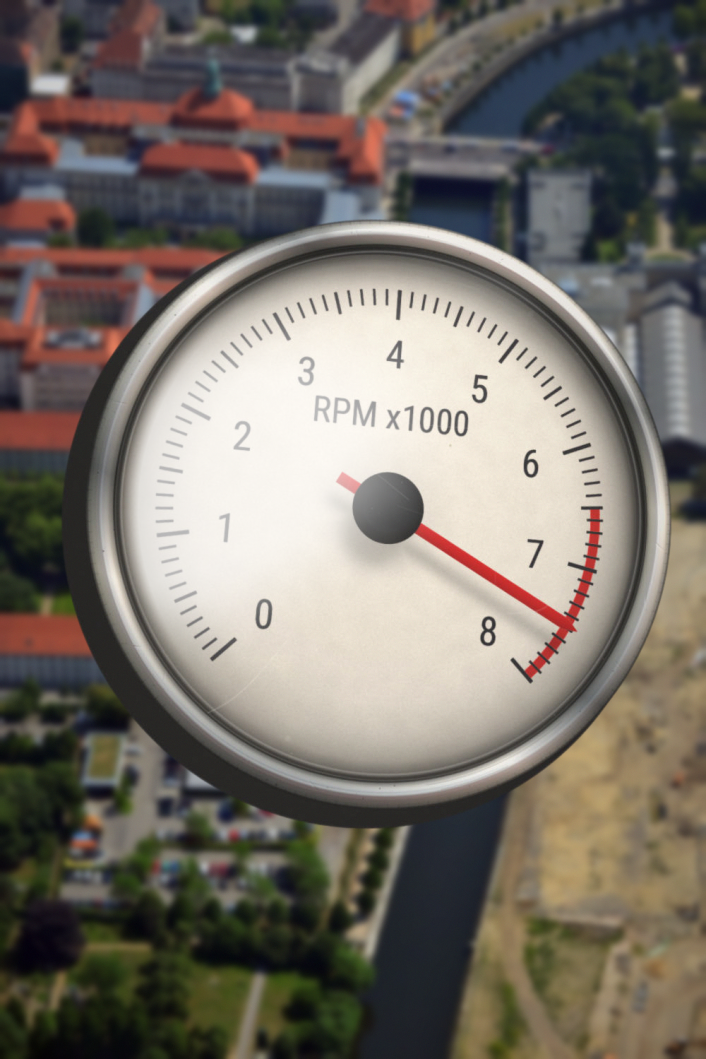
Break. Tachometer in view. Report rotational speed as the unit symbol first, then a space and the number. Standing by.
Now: rpm 7500
